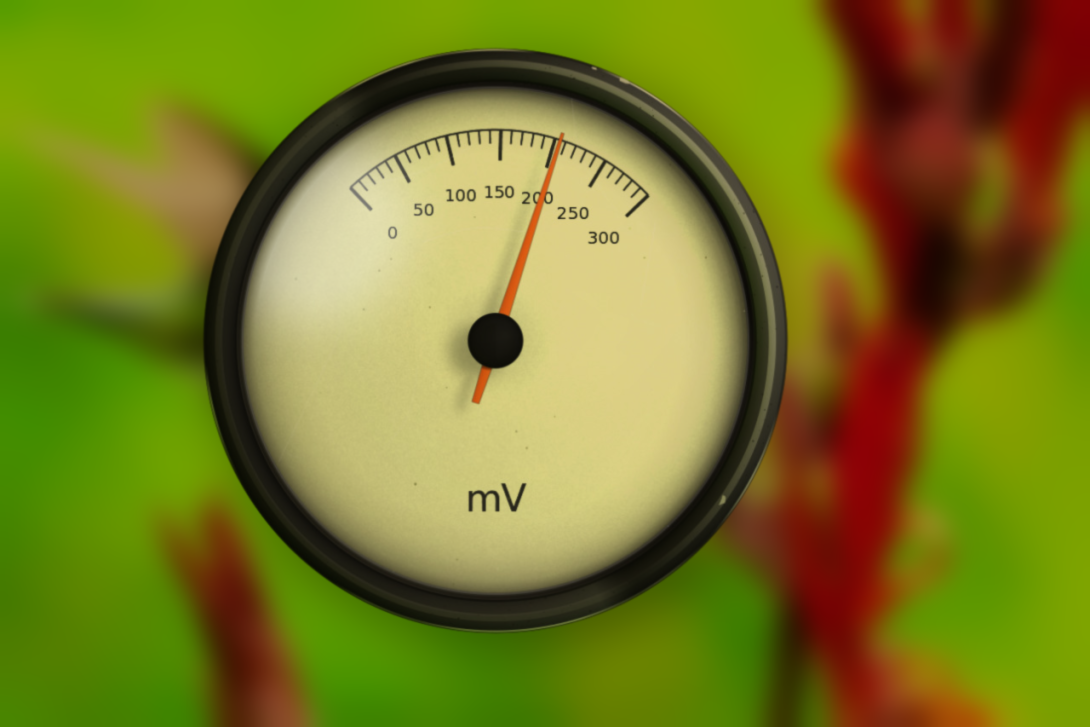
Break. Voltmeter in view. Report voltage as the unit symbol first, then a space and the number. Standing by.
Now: mV 205
